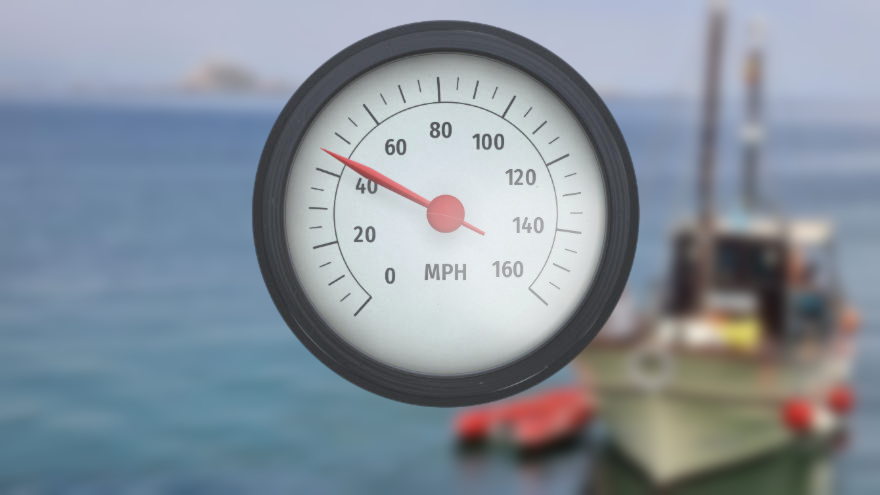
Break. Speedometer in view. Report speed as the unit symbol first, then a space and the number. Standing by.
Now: mph 45
